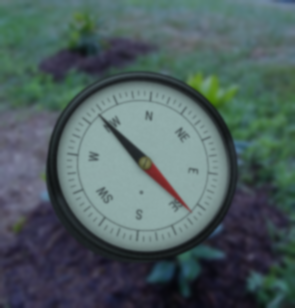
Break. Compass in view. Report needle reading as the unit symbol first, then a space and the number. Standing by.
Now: ° 130
